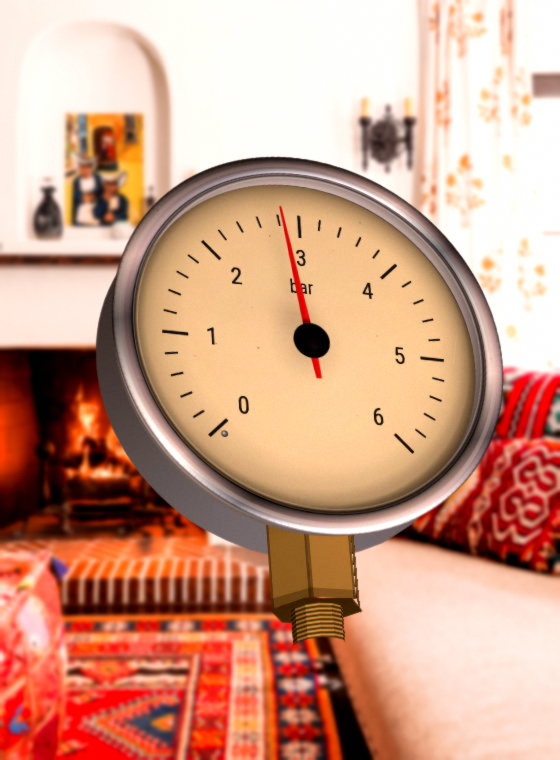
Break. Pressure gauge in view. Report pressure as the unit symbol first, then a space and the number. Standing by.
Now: bar 2.8
